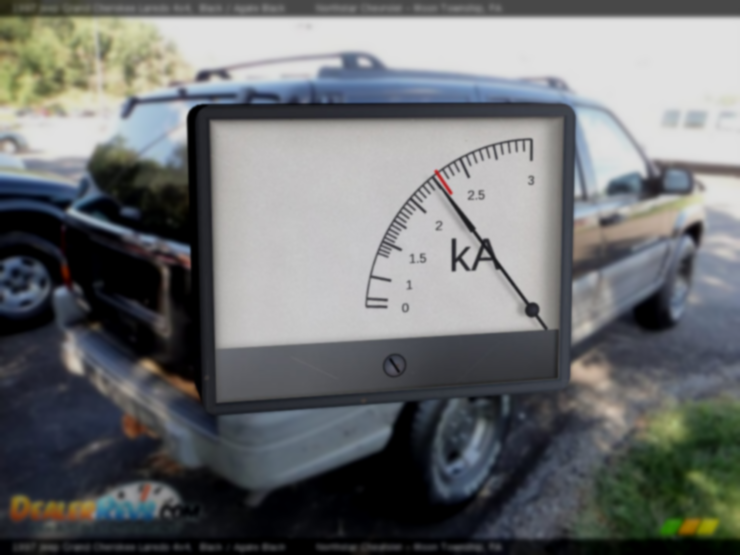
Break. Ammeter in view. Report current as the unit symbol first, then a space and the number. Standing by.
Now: kA 2.25
